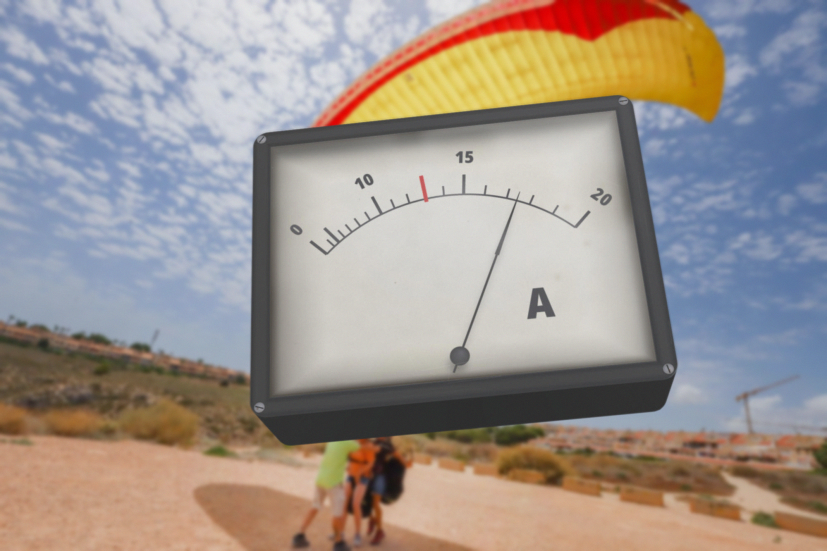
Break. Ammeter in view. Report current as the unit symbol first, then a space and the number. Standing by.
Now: A 17.5
